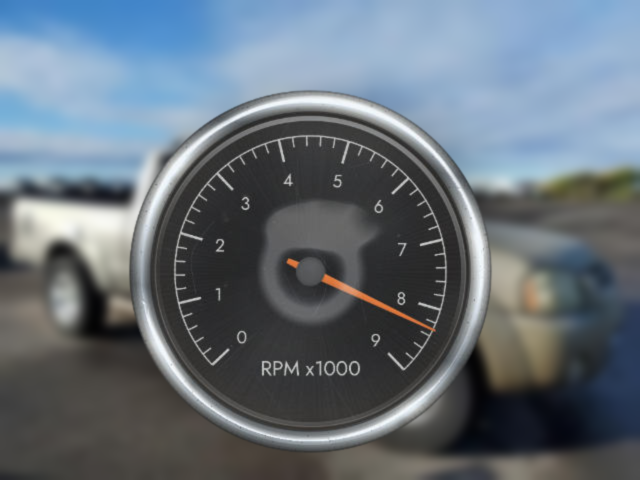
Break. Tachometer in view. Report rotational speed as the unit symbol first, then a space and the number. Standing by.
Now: rpm 8300
